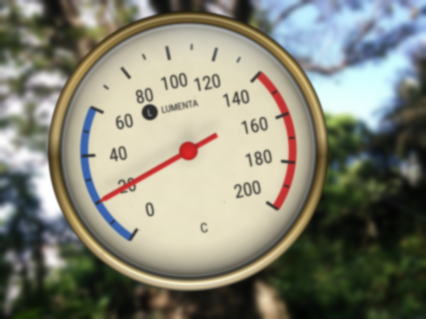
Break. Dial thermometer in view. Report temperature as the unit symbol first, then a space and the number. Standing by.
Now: °C 20
